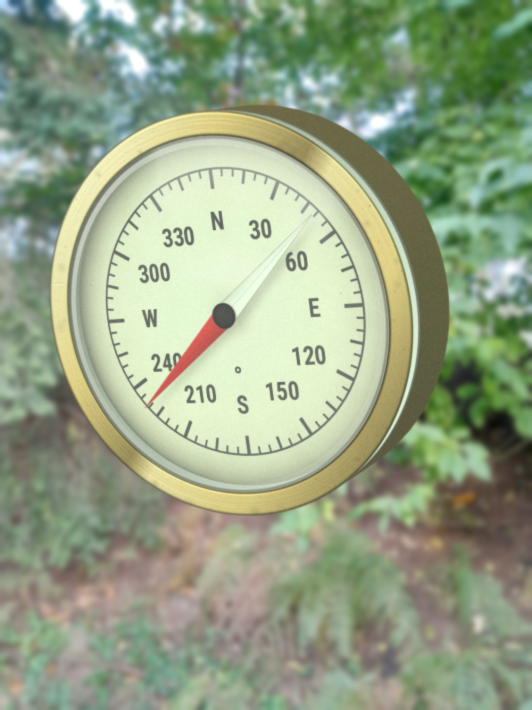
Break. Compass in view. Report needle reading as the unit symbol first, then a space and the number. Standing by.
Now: ° 230
